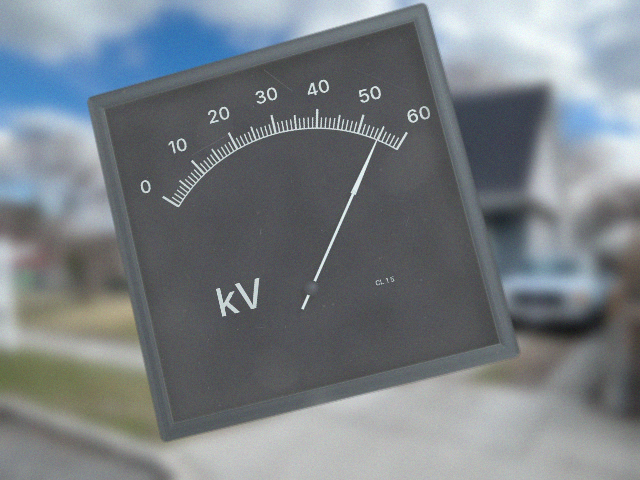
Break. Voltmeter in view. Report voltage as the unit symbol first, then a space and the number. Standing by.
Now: kV 55
